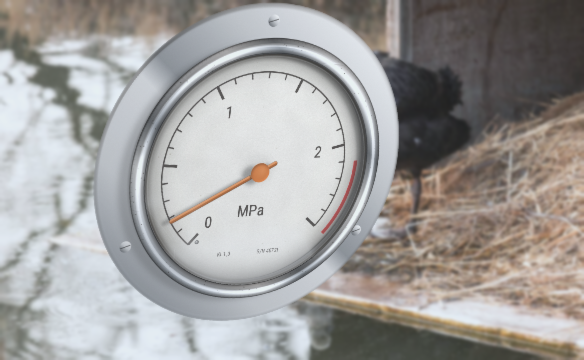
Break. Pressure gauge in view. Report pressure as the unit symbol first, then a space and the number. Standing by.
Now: MPa 0.2
